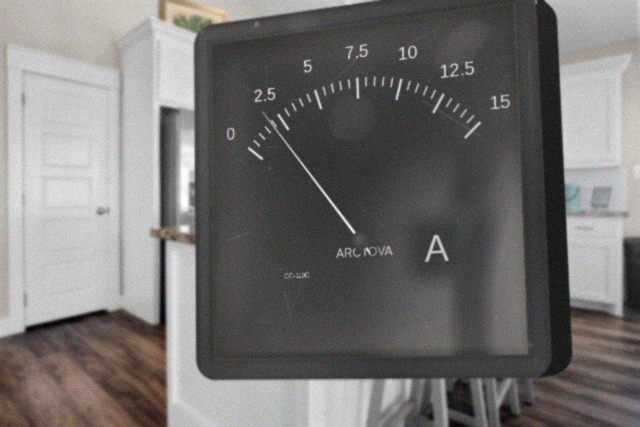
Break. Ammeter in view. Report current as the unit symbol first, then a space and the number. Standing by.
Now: A 2
